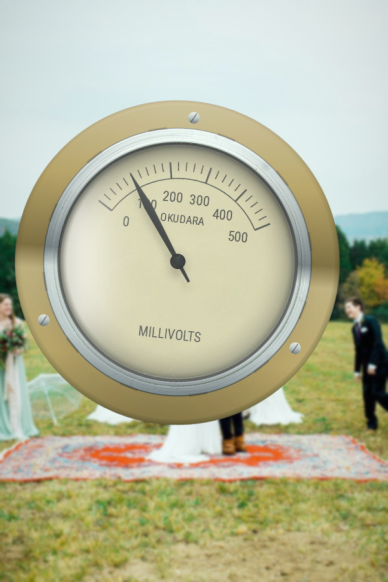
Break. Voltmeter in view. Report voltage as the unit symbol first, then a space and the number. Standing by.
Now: mV 100
